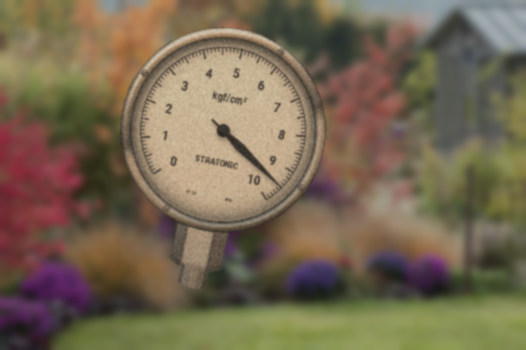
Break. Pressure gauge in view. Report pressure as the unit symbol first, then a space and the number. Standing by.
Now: kg/cm² 9.5
